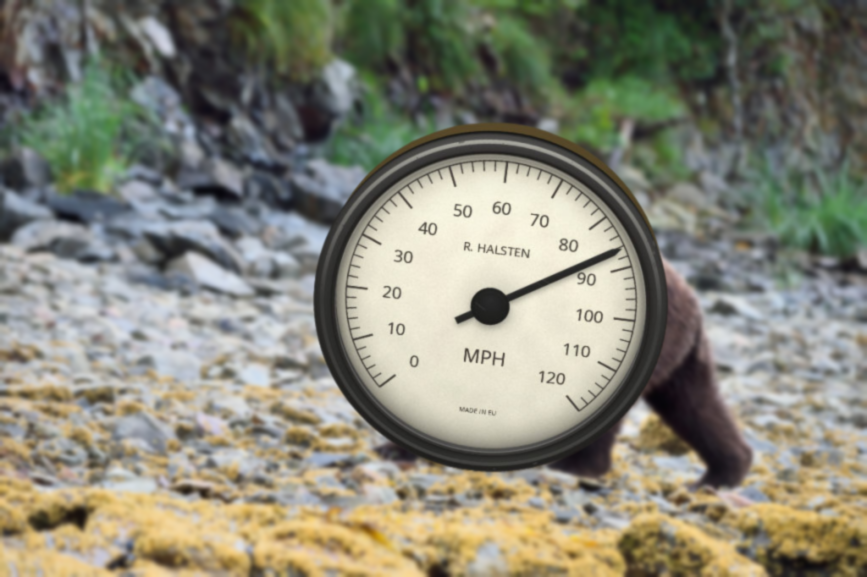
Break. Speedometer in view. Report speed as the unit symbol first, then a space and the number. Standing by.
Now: mph 86
